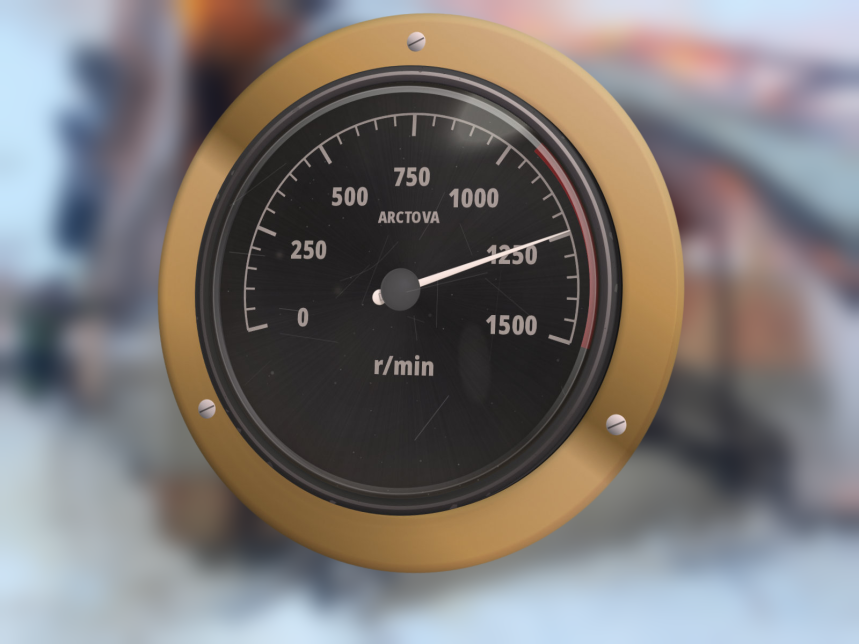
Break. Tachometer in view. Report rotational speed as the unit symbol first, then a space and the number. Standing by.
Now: rpm 1250
